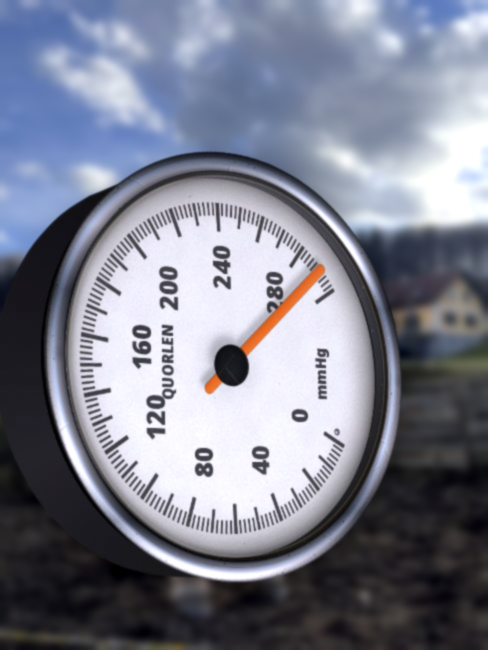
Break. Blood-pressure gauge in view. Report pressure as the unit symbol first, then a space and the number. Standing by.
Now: mmHg 290
